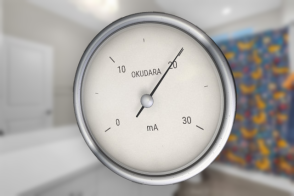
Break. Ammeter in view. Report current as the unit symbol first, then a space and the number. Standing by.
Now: mA 20
